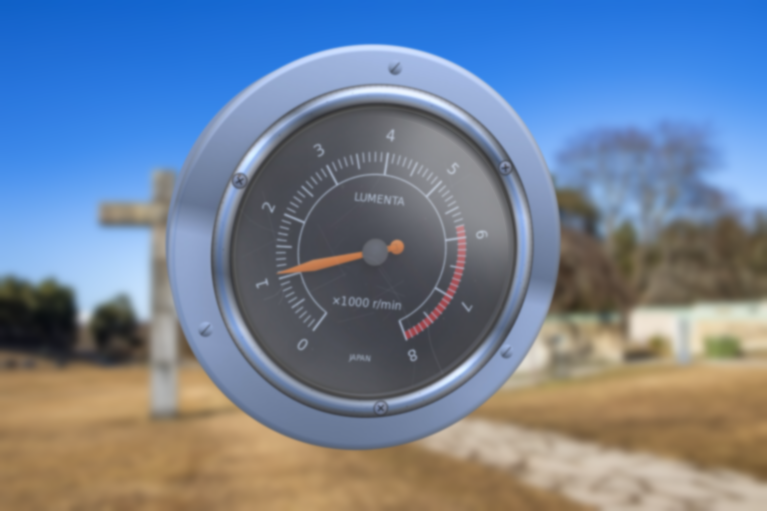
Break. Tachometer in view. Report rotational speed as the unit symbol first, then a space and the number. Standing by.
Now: rpm 1100
